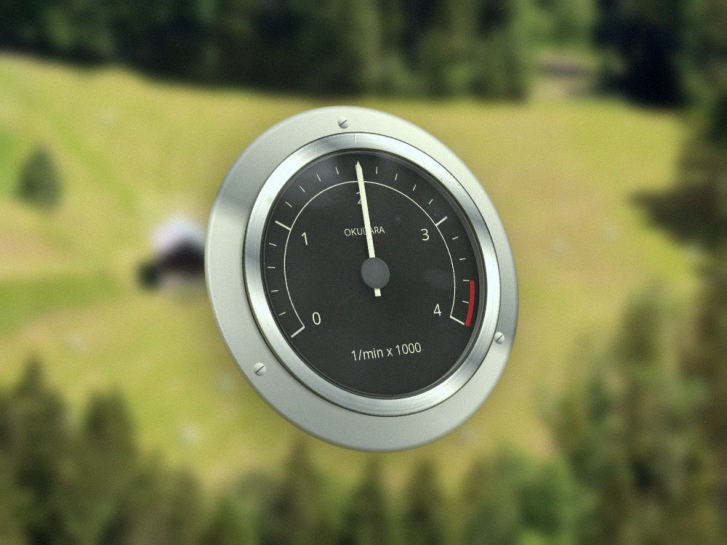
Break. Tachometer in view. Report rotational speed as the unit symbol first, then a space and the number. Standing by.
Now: rpm 2000
